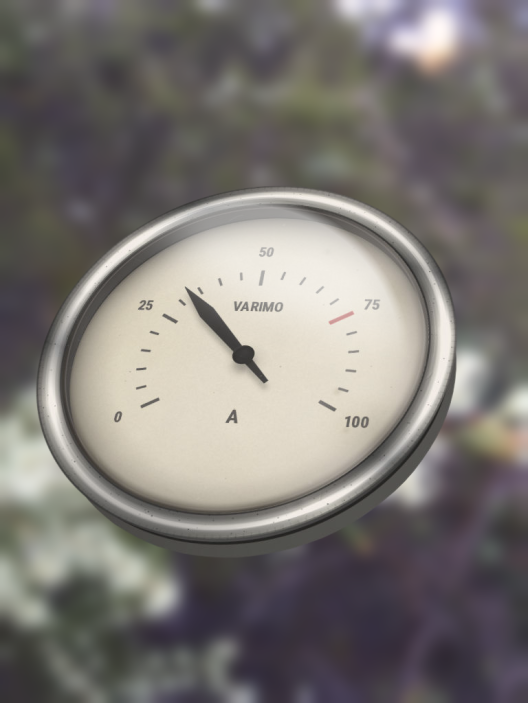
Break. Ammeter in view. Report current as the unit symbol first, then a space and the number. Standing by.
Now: A 32.5
